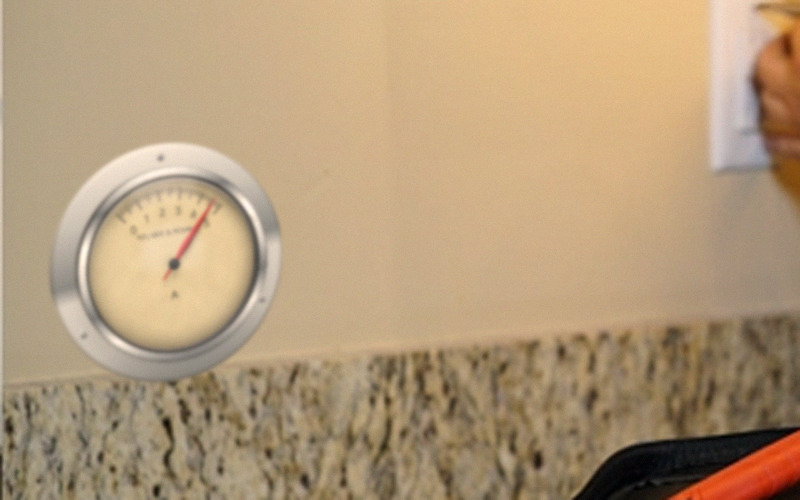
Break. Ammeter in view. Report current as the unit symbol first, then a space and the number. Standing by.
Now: A 4.5
